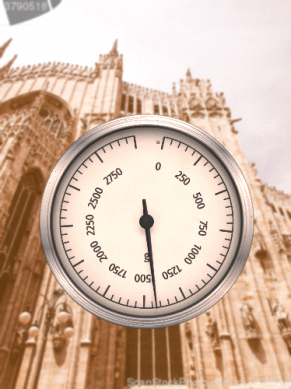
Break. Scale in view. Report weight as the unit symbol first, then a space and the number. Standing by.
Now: g 1425
